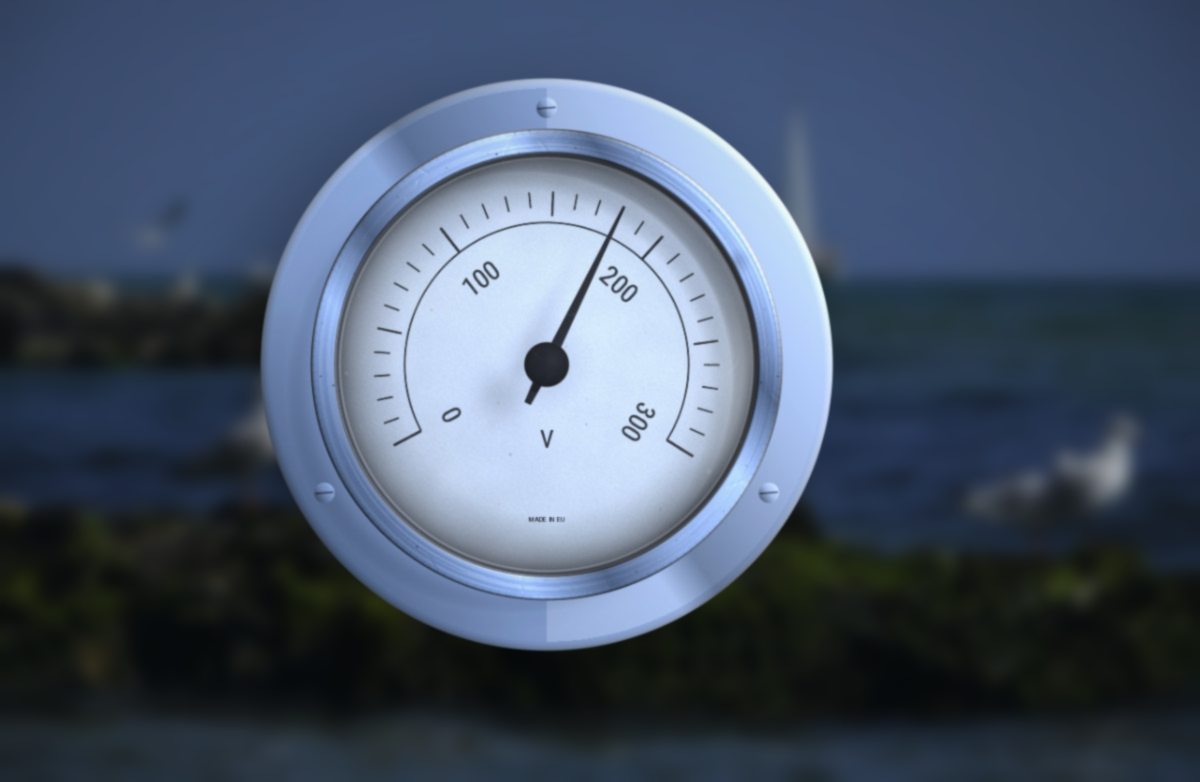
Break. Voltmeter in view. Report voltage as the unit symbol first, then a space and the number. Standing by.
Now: V 180
